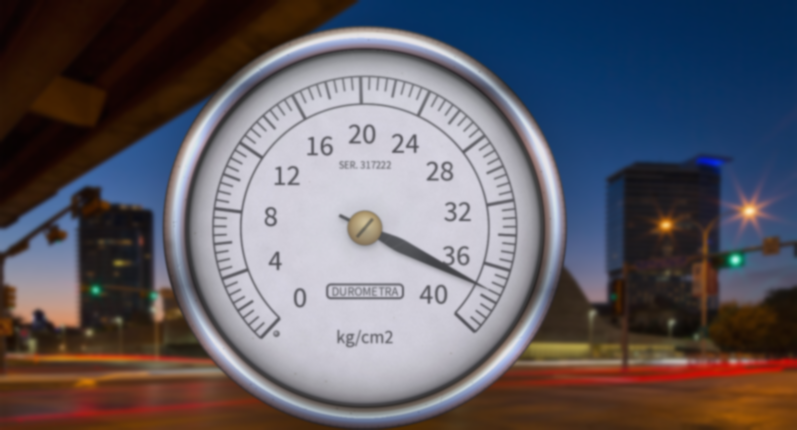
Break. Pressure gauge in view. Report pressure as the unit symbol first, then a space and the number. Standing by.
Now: kg/cm² 37.5
